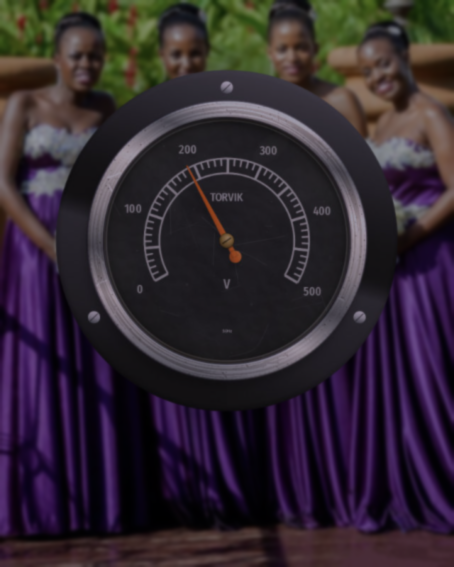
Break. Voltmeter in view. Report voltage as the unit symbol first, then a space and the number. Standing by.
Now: V 190
